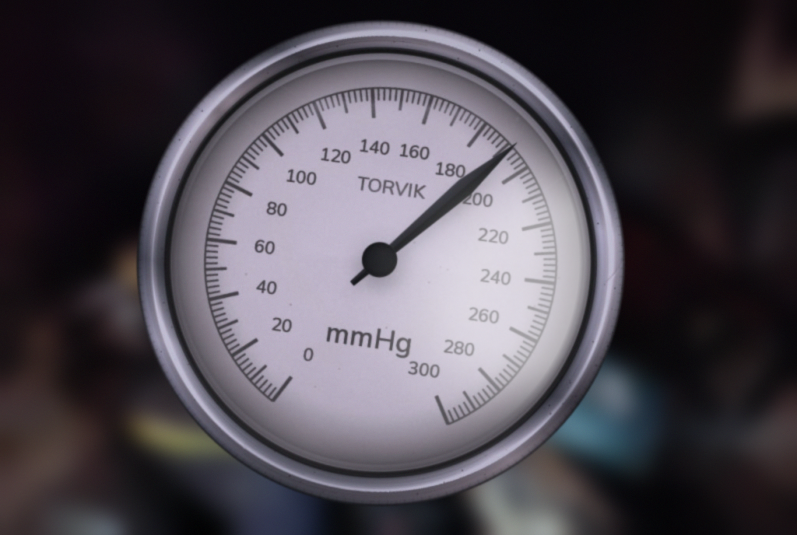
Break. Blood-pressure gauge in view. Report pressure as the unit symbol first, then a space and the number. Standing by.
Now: mmHg 192
